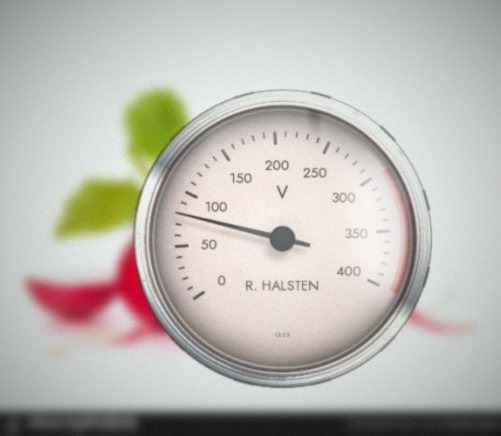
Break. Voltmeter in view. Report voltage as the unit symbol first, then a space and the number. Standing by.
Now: V 80
